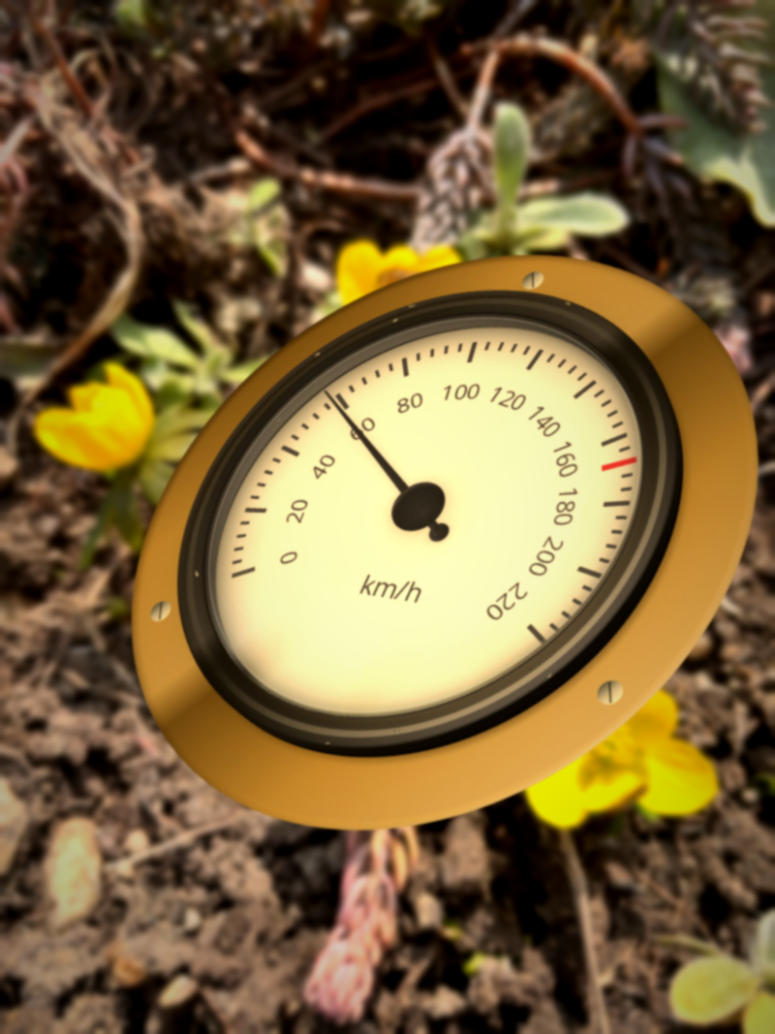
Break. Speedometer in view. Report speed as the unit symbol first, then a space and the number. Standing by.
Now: km/h 58
